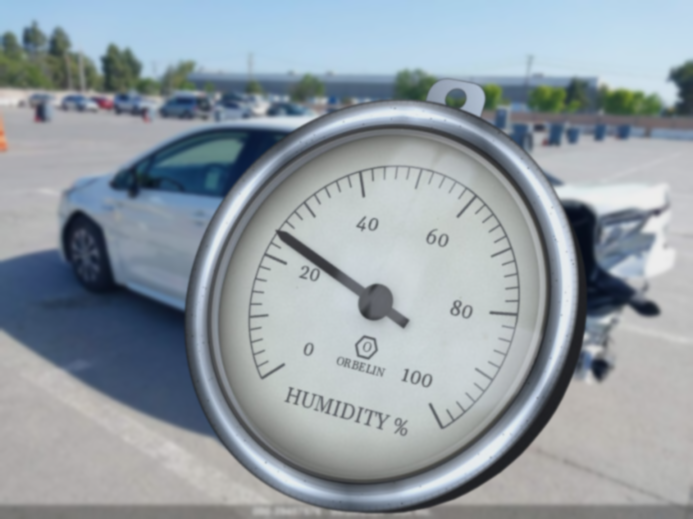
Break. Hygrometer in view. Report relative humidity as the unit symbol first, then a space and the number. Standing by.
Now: % 24
